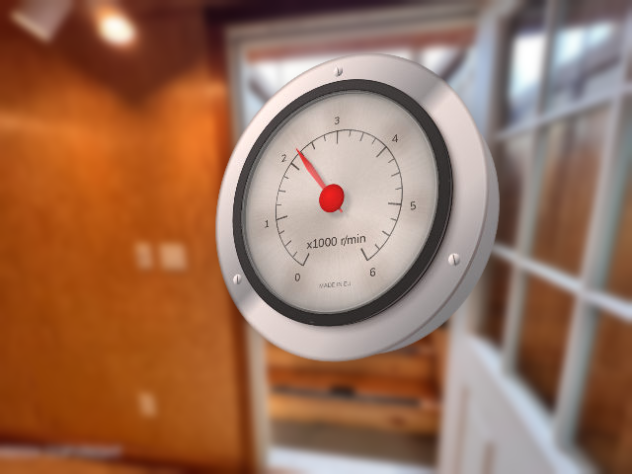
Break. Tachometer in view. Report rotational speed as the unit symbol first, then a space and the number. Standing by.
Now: rpm 2250
